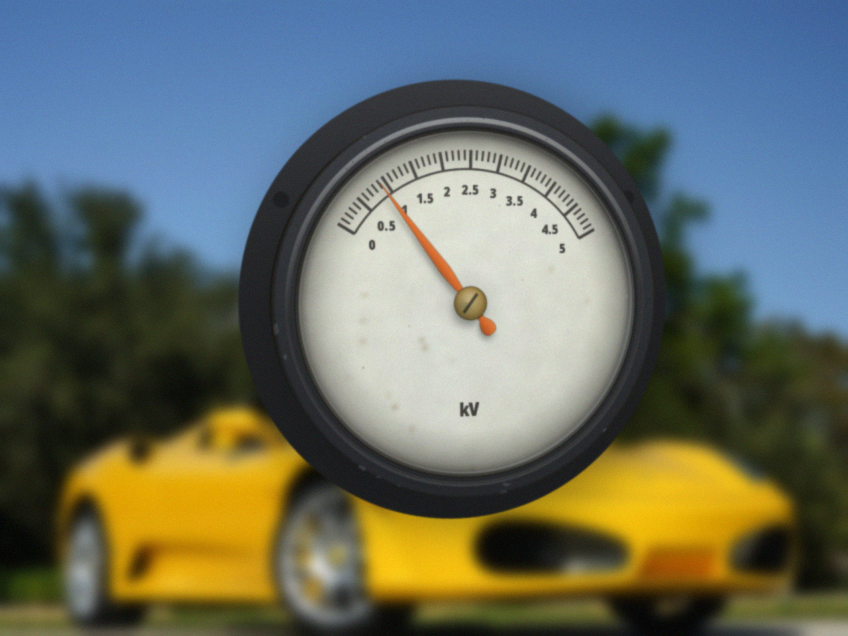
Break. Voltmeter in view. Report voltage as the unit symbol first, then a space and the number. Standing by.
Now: kV 0.9
